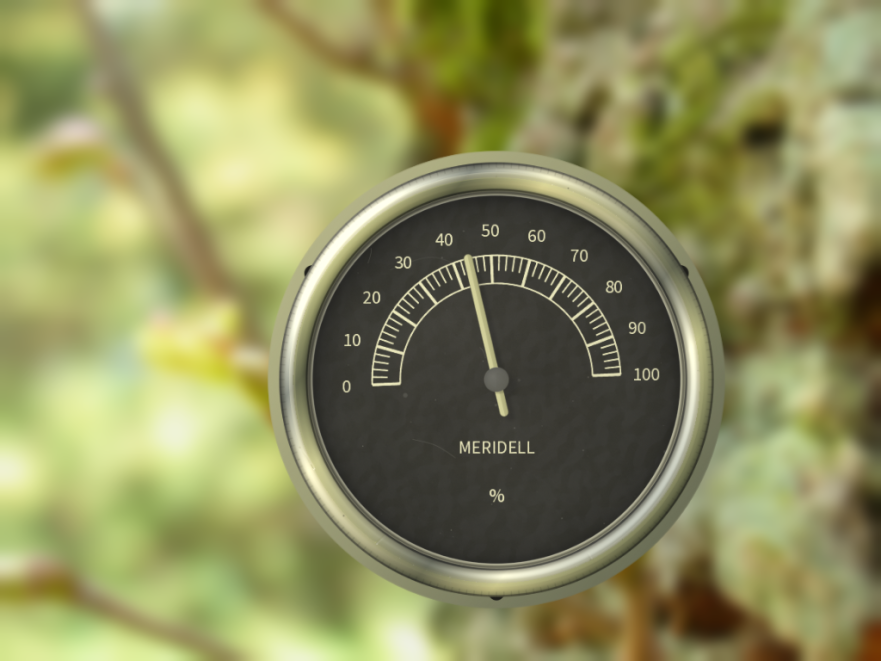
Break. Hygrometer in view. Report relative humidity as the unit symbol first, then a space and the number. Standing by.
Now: % 44
